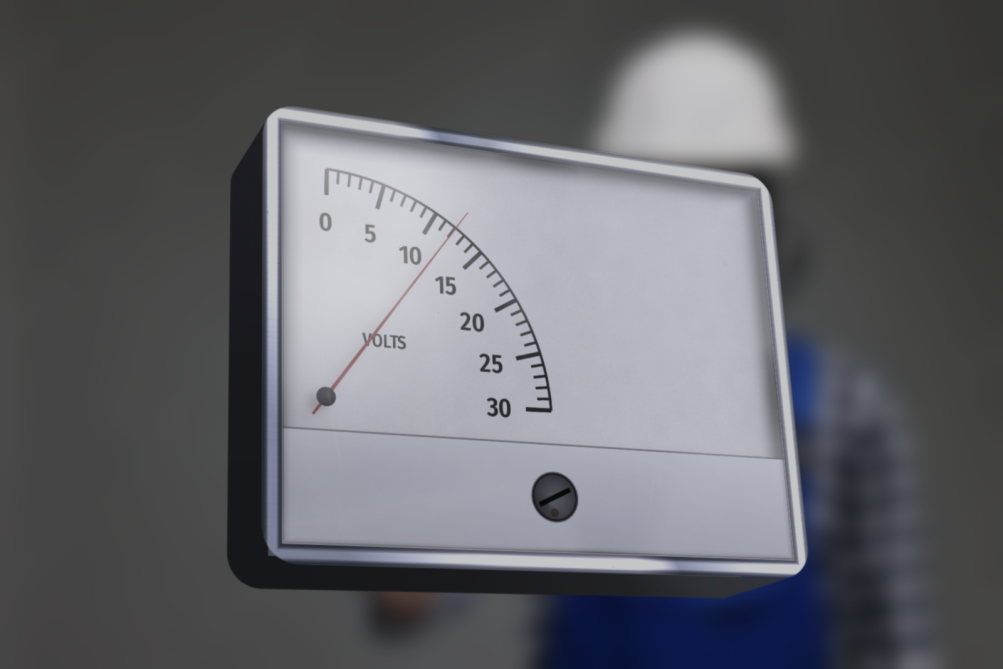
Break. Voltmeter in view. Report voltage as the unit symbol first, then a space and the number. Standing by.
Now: V 12
